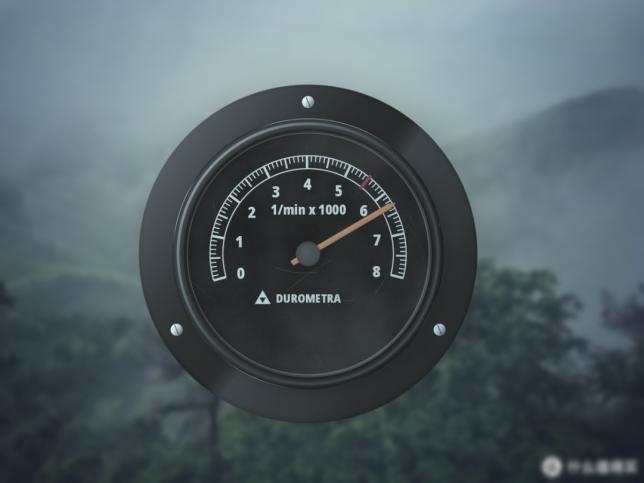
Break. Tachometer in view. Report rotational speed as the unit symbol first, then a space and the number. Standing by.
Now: rpm 6300
